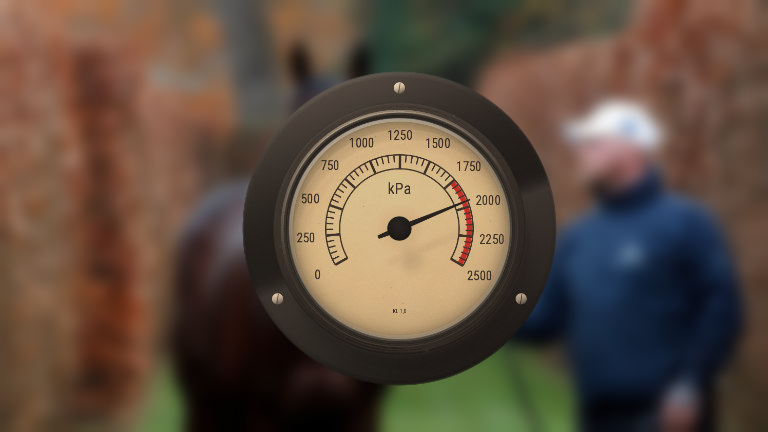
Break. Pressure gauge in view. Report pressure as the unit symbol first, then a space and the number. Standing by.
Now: kPa 1950
